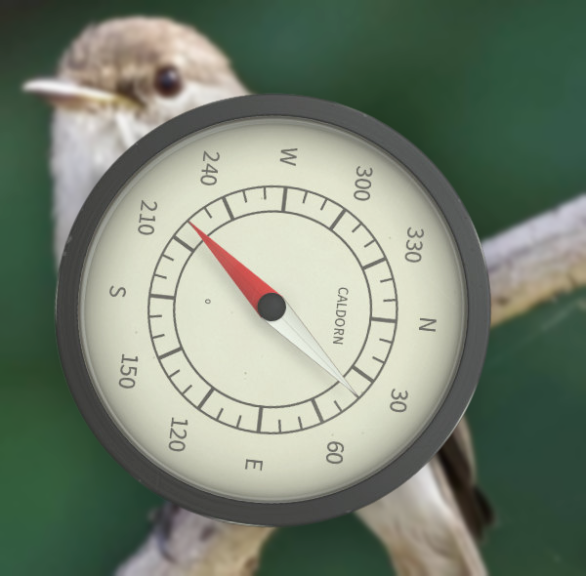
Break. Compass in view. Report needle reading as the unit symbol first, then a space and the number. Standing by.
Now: ° 220
